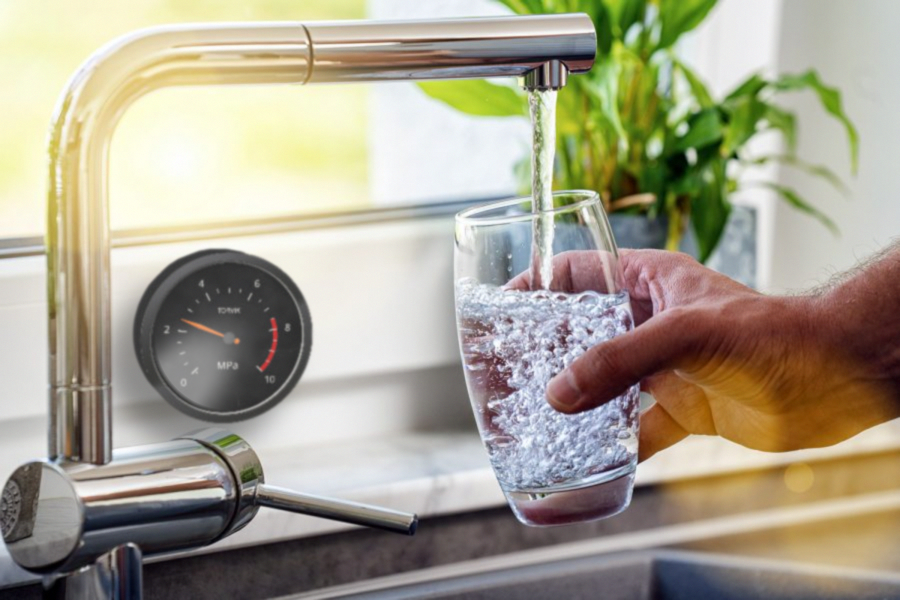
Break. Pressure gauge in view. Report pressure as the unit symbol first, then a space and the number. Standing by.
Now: MPa 2.5
